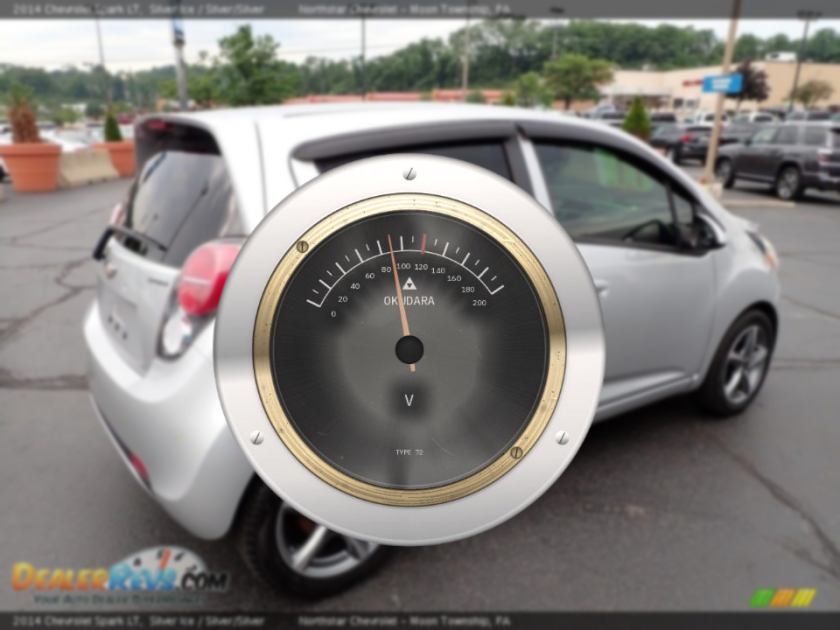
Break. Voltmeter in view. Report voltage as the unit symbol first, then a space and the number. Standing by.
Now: V 90
